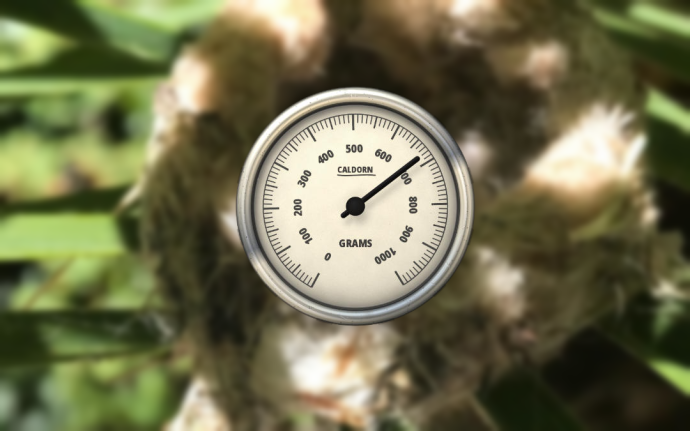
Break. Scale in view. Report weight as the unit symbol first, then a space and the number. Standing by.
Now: g 680
